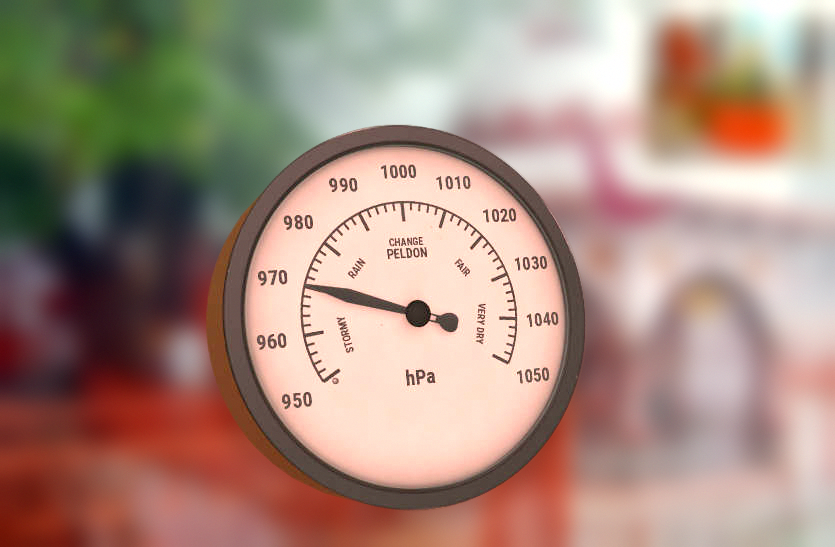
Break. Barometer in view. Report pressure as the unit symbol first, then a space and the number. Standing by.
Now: hPa 970
